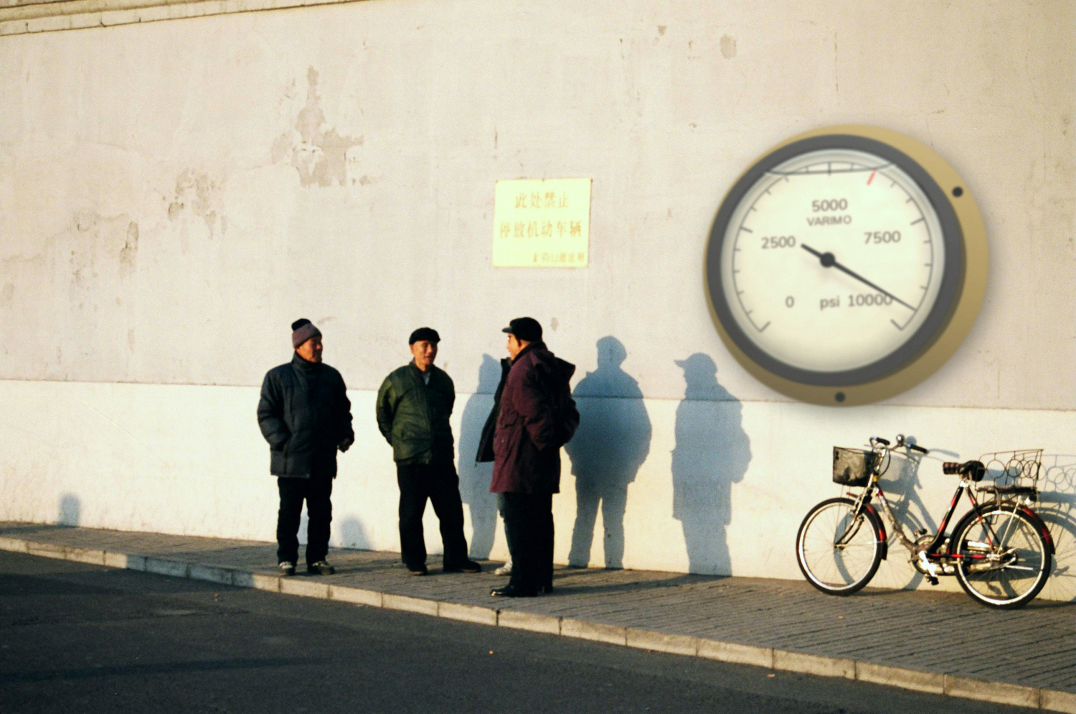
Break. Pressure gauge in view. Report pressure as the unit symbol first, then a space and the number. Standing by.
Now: psi 9500
